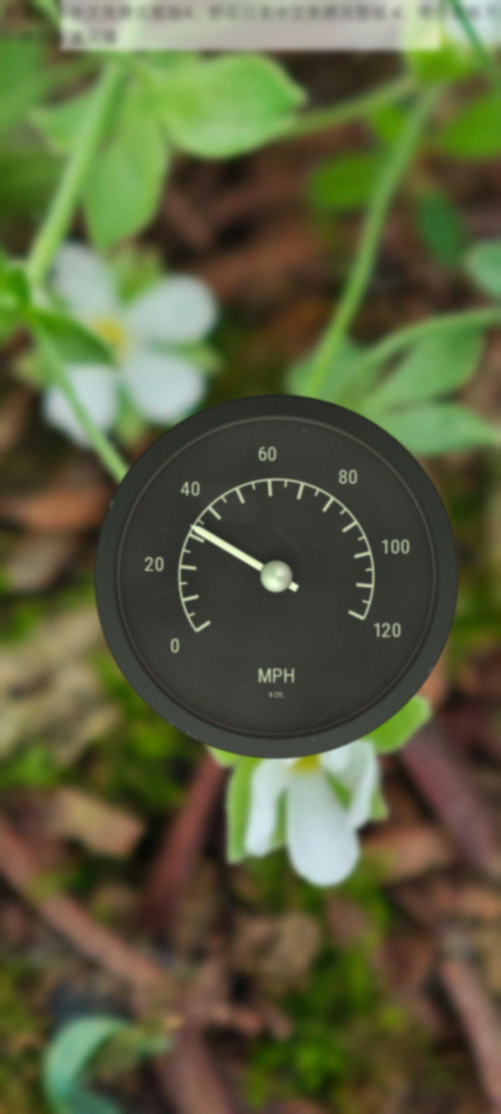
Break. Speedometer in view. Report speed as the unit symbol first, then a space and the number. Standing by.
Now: mph 32.5
